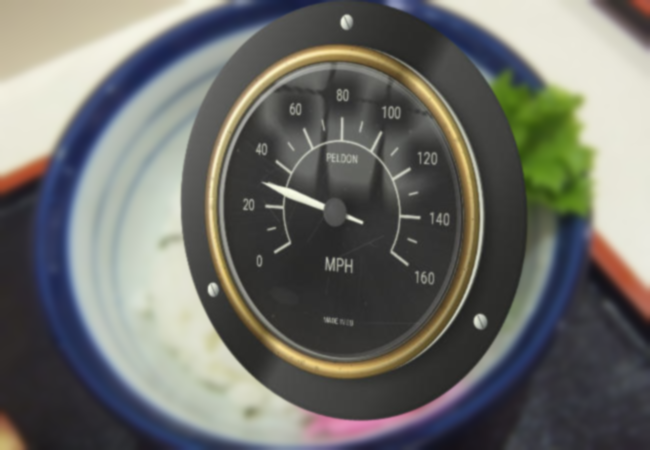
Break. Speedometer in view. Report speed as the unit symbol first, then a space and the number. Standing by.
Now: mph 30
